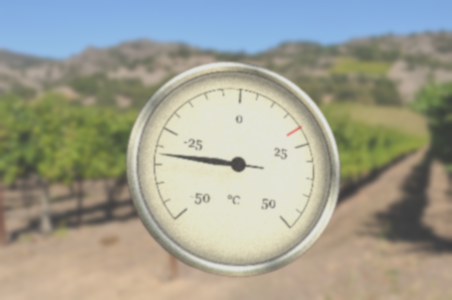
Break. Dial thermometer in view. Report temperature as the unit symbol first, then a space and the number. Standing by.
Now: °C -32.5
